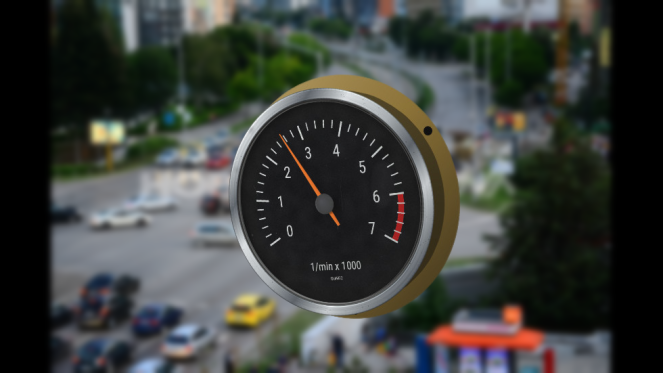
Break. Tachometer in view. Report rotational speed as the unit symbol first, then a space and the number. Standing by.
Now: rpm 2600
